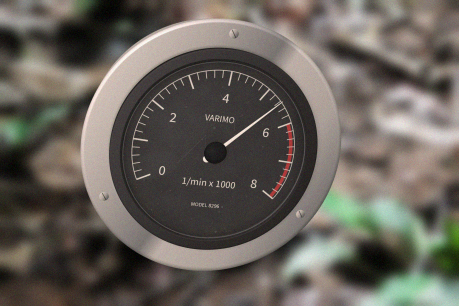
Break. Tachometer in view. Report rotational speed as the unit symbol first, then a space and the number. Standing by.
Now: rpm 5400
